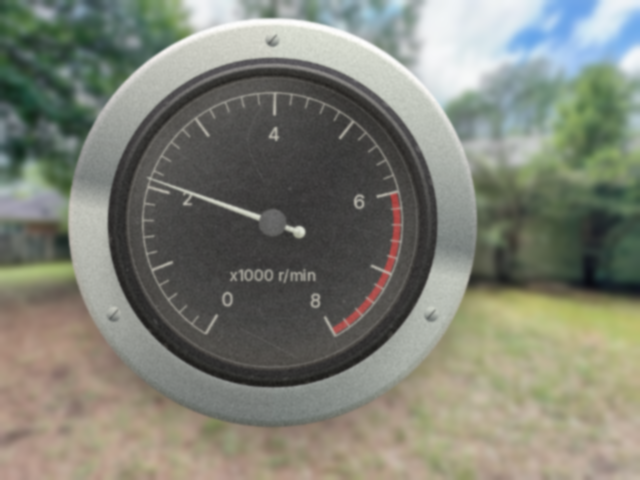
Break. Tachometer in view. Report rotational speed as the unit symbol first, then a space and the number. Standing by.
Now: rpm 2100
